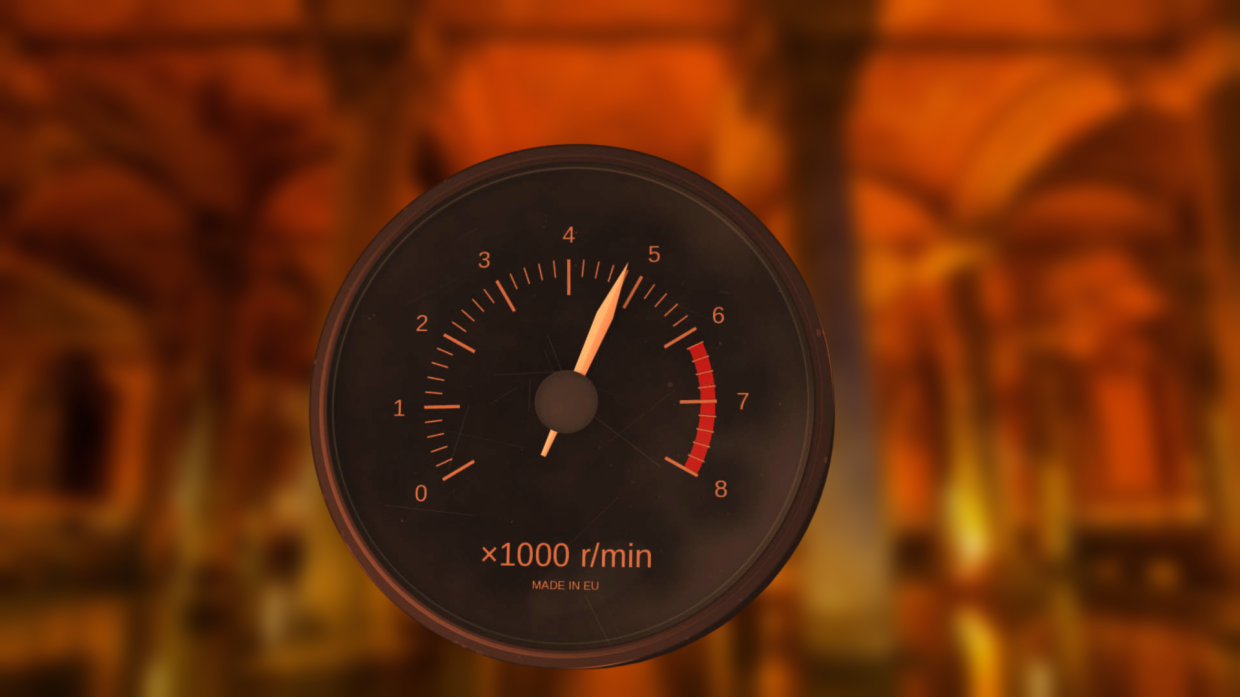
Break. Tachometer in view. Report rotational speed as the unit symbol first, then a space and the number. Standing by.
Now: rpm 4800
